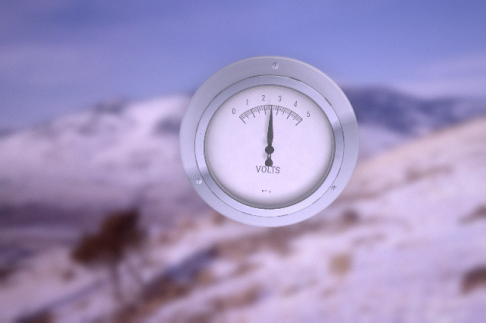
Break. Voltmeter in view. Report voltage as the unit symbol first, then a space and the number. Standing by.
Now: V 2.5
